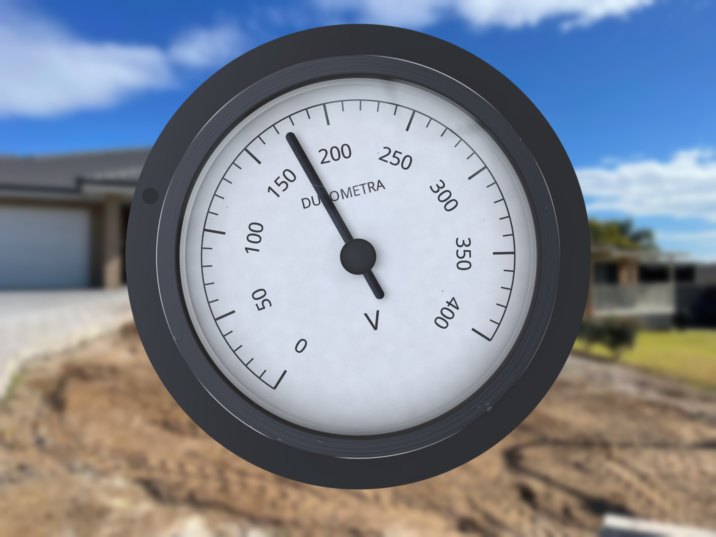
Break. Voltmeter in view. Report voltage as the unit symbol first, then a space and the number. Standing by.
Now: V 175
